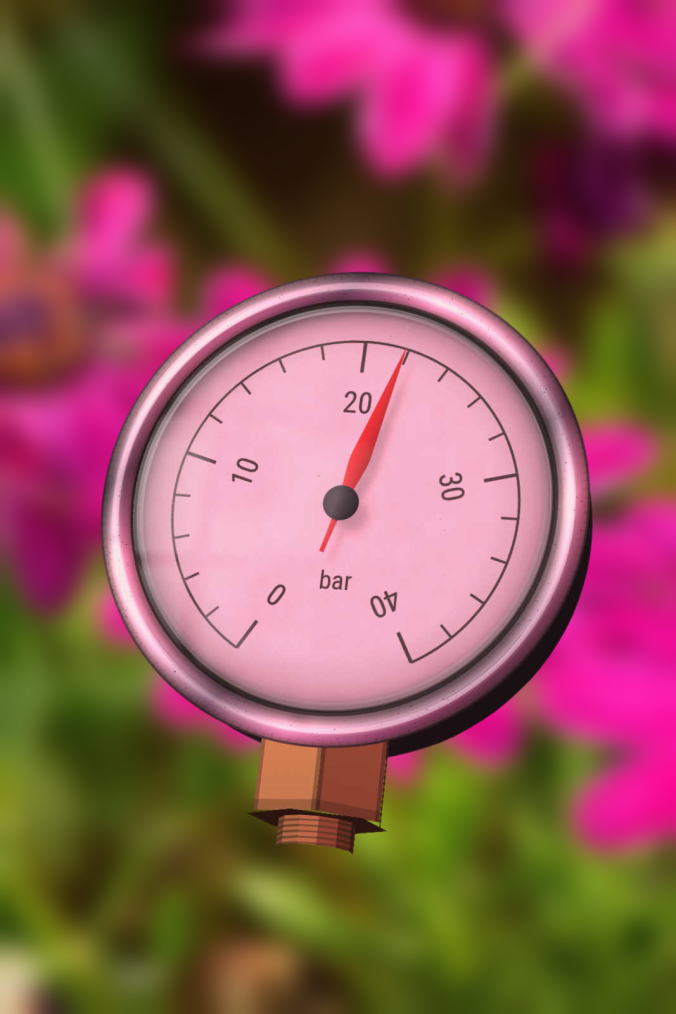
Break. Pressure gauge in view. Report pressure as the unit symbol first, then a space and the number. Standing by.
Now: bar 22
